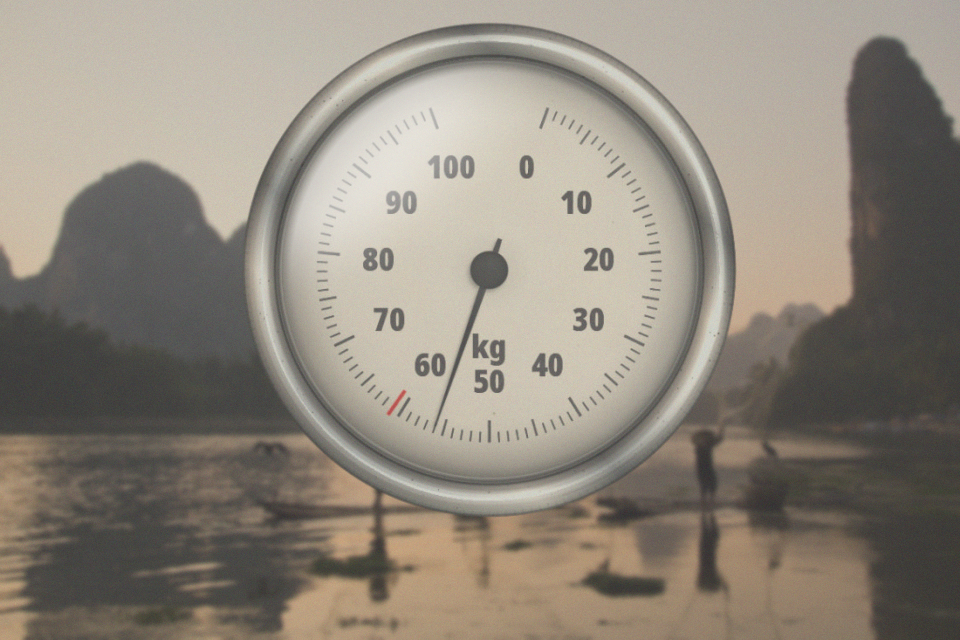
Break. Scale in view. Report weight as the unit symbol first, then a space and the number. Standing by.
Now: kg 56
